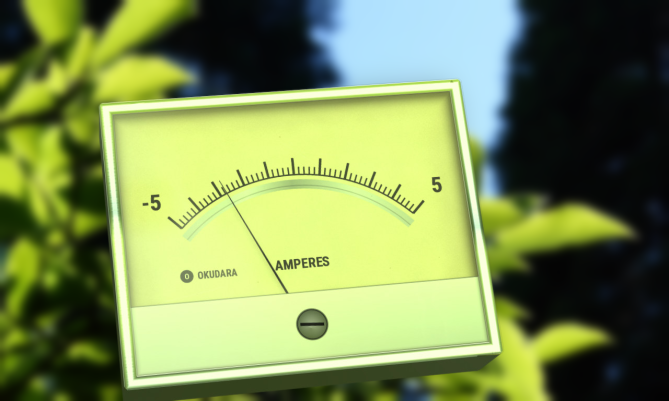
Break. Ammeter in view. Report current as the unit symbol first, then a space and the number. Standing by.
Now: A -2.8
